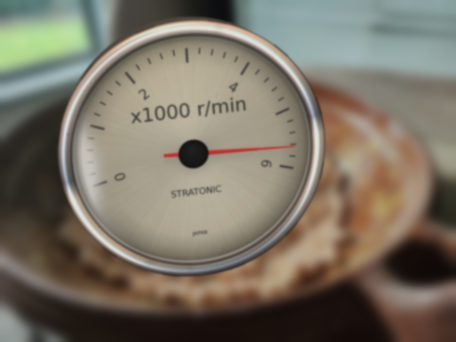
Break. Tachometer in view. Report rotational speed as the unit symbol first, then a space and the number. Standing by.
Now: rpm 5600
